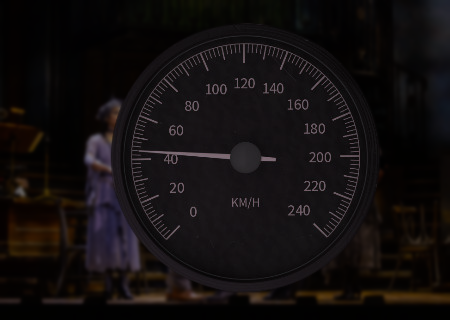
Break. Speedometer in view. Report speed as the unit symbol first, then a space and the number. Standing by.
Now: km/h 44
